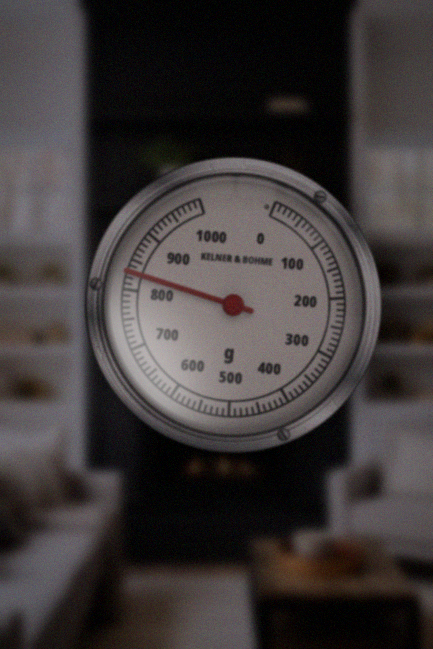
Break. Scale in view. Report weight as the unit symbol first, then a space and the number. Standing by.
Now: g 830
